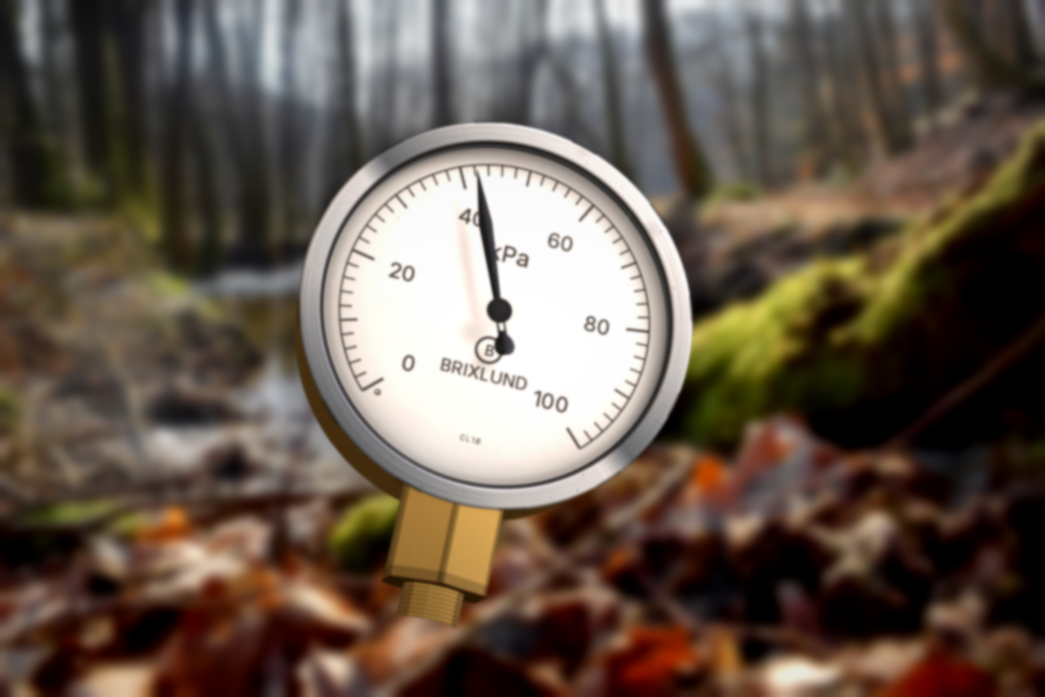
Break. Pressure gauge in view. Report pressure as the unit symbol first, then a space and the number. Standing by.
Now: kPa 42
